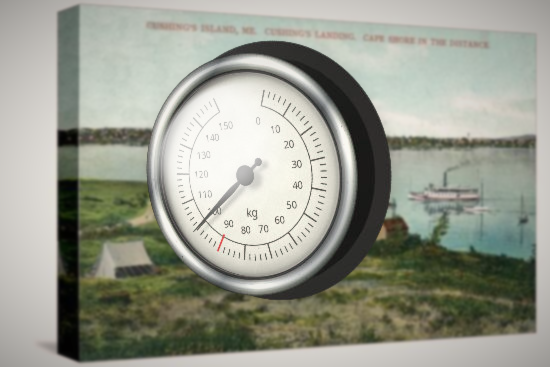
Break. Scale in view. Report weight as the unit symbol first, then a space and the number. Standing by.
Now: kg 100
